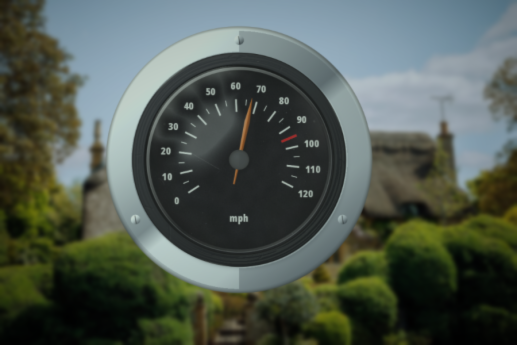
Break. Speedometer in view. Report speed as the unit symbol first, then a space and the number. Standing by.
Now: mph 67.5
